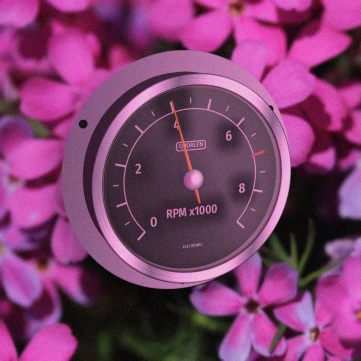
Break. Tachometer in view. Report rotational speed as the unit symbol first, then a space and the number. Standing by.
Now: rpm 4000
